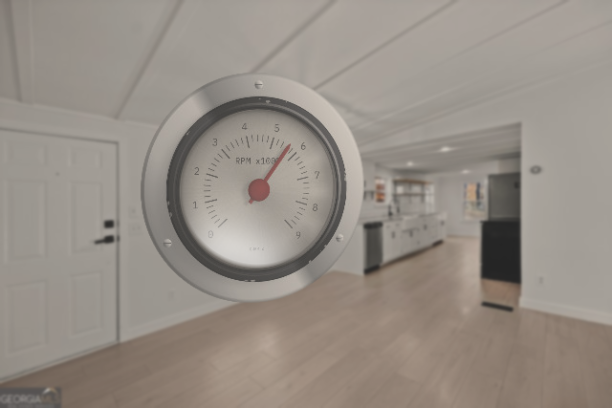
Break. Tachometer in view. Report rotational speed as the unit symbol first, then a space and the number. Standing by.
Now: rpm 5600
